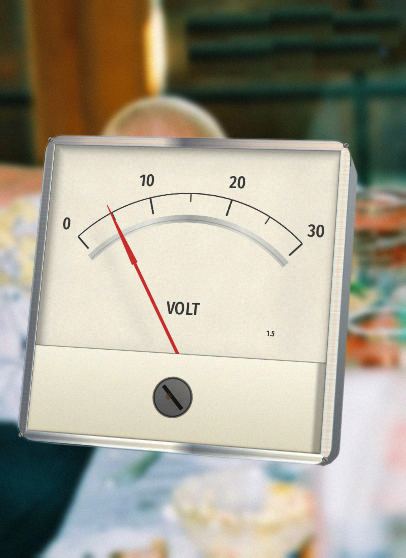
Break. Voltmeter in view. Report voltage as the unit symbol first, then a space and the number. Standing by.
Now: V 5
